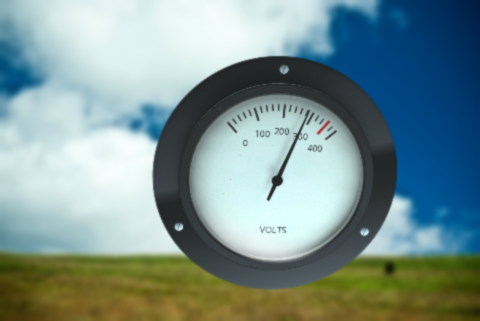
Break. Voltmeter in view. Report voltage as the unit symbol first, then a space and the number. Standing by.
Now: V 280
